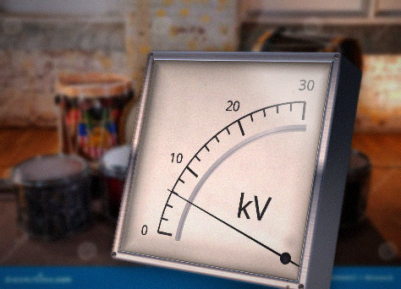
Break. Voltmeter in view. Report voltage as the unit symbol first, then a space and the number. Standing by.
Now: kV 6
